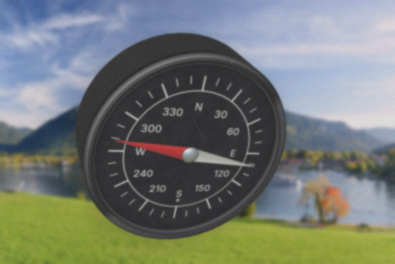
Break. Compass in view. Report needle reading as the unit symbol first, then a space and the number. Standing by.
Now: ° 280
